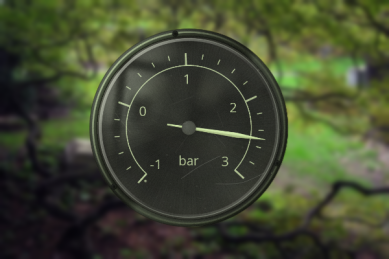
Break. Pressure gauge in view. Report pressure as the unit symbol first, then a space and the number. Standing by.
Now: bar 2.5
